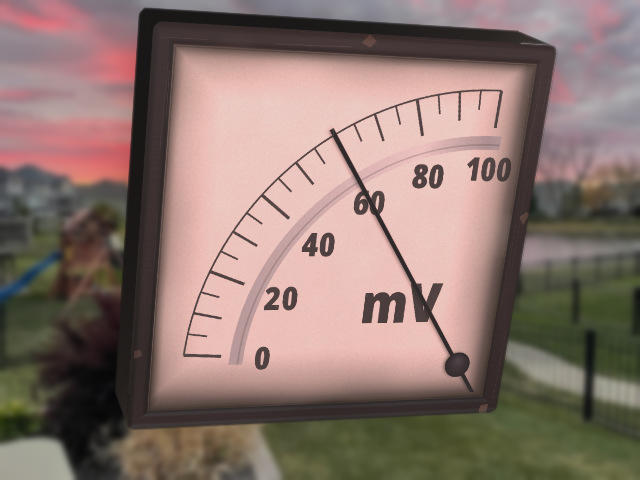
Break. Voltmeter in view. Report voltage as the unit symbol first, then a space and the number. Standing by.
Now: mV 60
